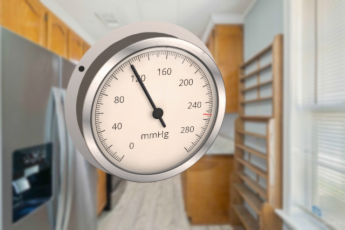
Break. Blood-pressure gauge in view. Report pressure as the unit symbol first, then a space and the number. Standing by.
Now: mmHg 120
